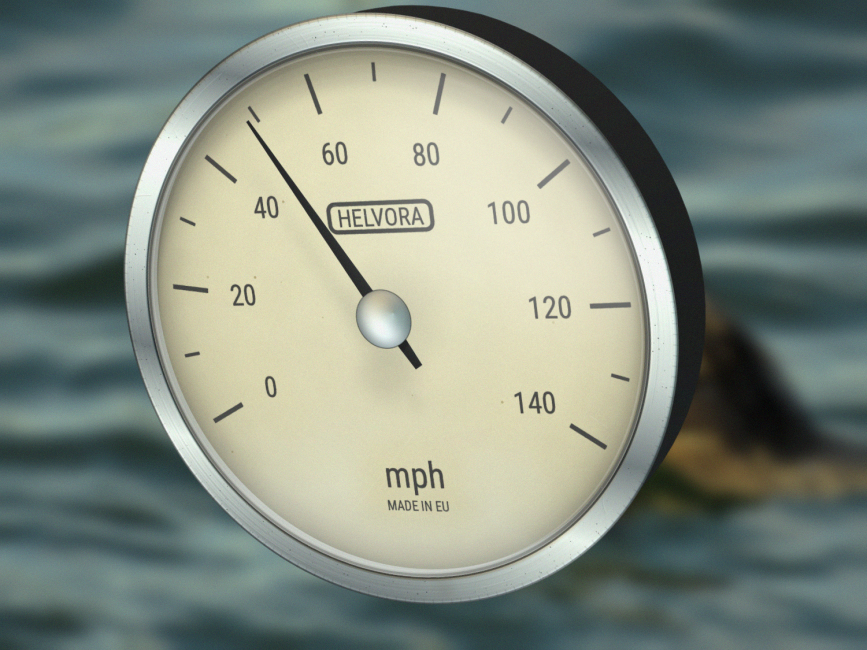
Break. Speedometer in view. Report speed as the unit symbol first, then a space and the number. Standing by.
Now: mph 50
